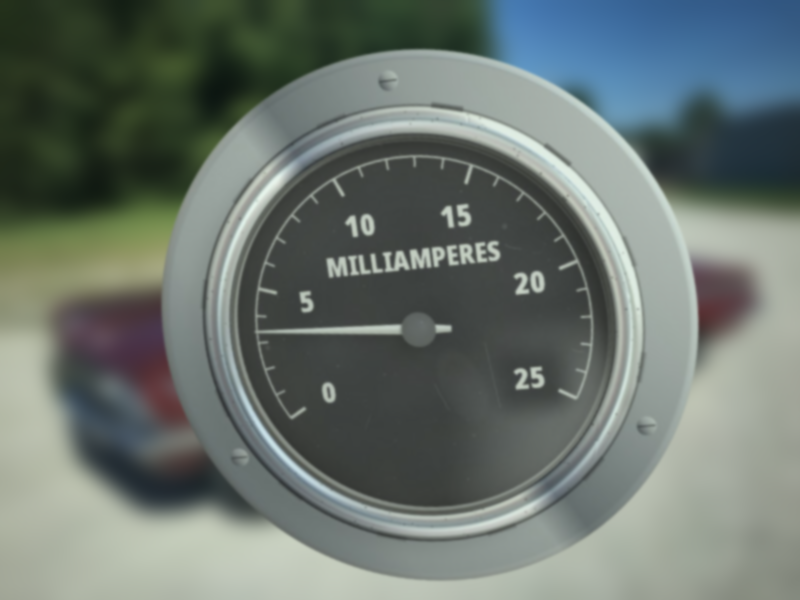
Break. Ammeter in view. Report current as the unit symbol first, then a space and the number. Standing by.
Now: mA 3.5
